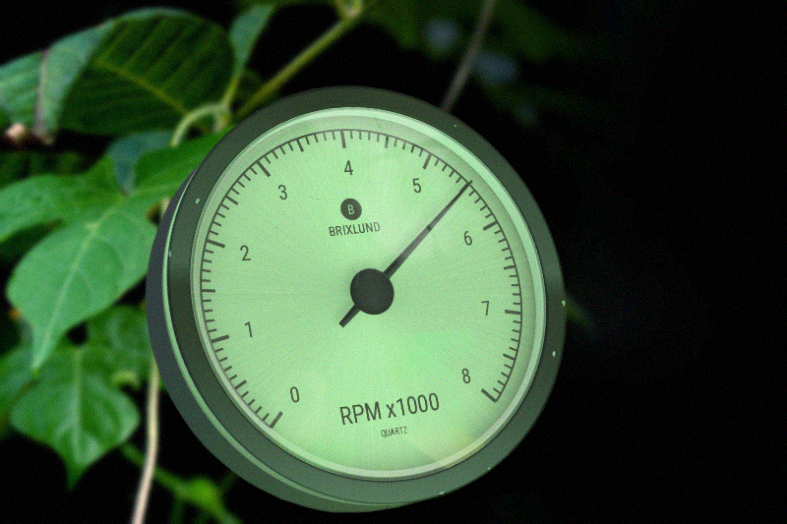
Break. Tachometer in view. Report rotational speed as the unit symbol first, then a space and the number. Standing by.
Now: rpm 5500
